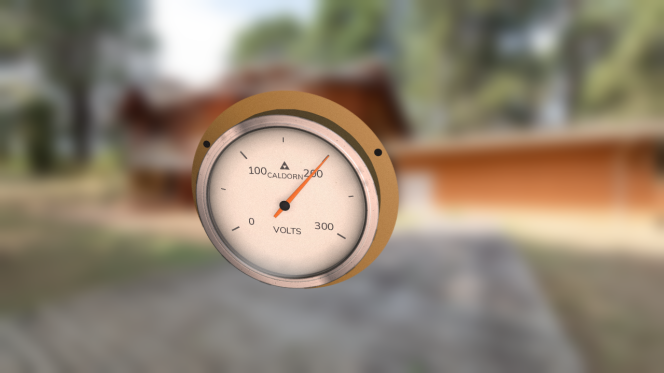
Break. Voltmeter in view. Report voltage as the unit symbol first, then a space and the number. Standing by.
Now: V 200
